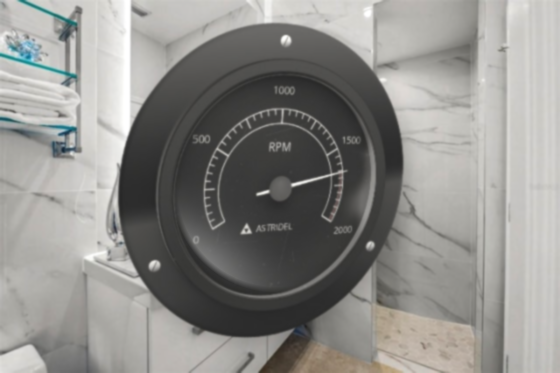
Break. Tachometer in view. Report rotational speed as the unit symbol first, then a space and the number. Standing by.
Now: rpm 1650
